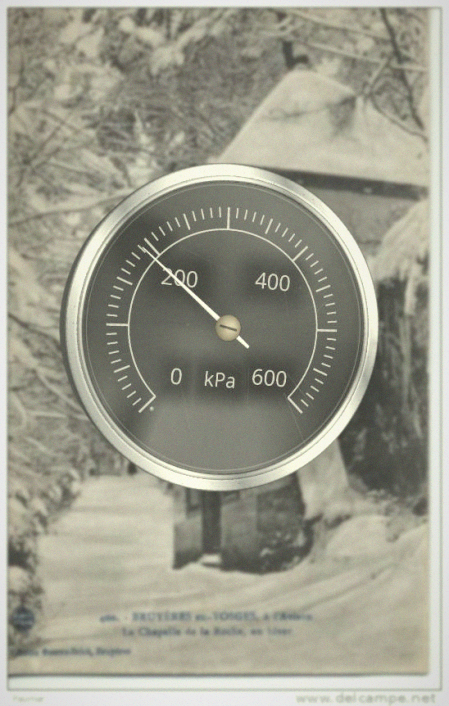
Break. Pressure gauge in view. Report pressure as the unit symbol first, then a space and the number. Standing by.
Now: kPa 190
